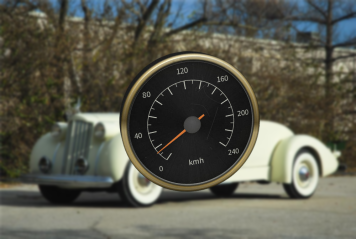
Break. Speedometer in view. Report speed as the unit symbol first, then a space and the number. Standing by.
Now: km/h 15
